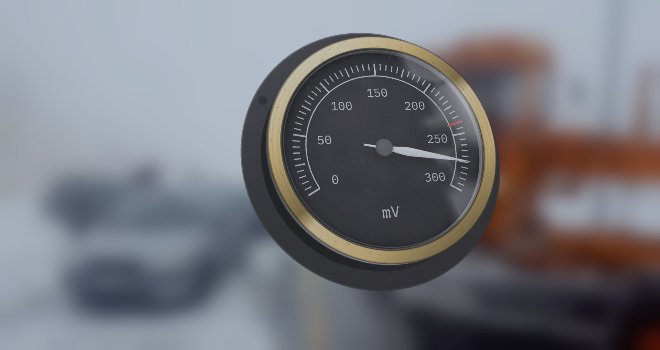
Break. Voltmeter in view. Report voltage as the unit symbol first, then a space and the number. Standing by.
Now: mV 275
